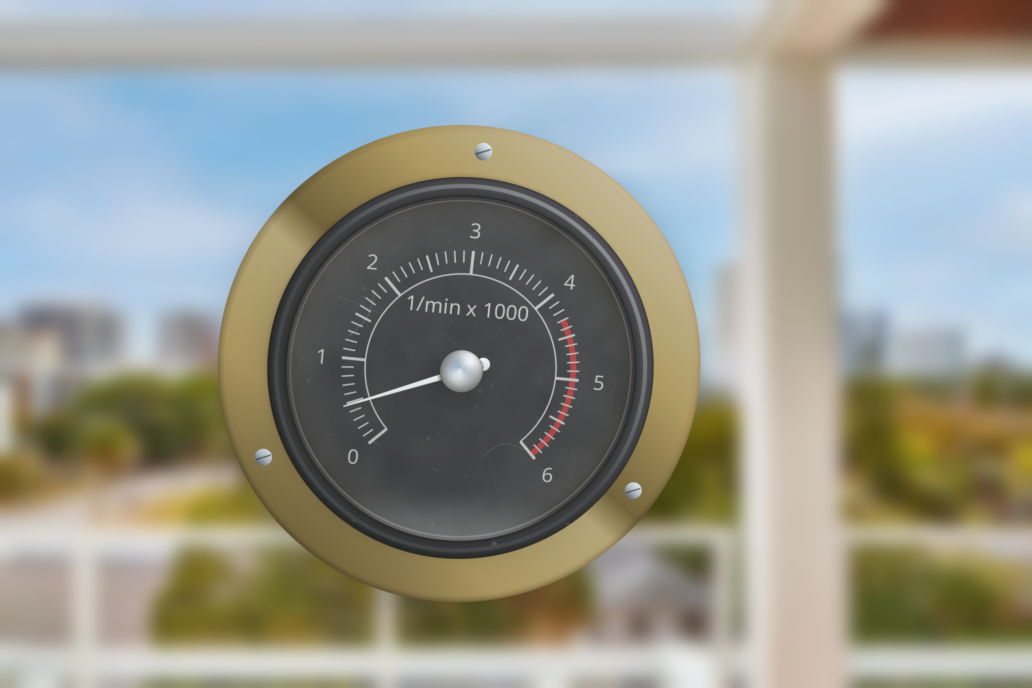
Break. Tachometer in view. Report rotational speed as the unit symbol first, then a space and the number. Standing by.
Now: rpm 500
